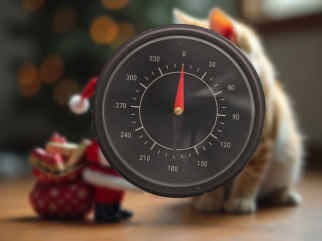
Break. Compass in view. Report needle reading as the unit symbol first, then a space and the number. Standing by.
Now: ° 0
